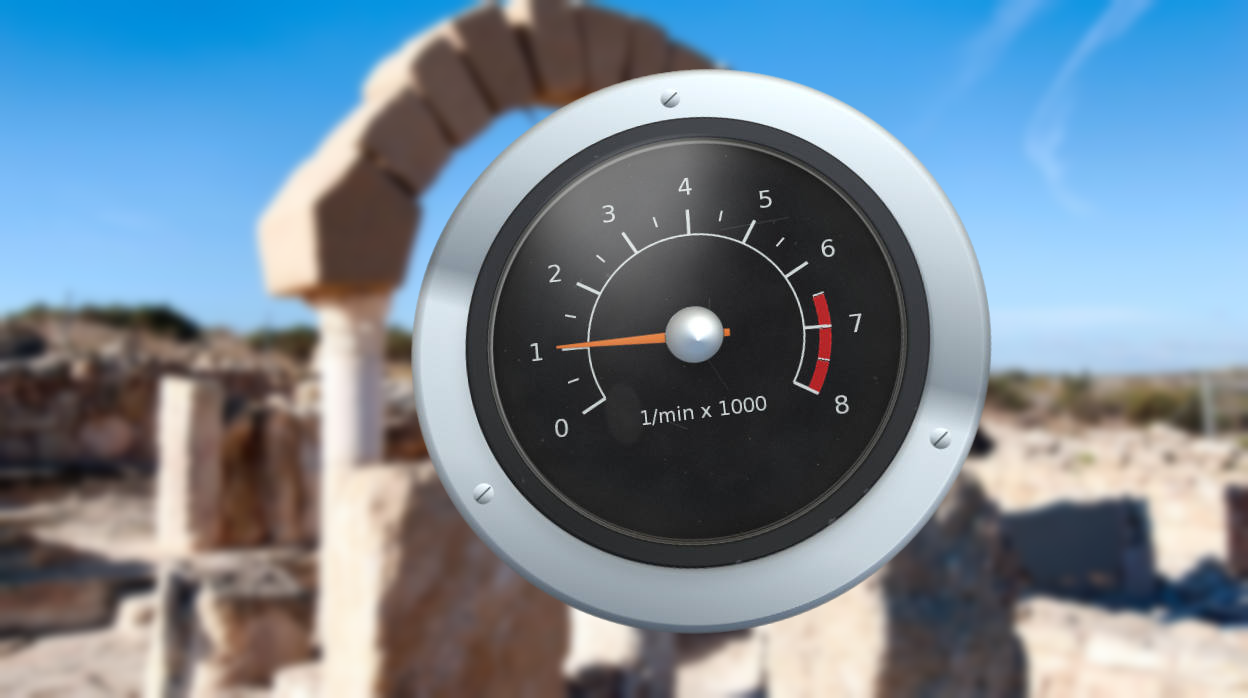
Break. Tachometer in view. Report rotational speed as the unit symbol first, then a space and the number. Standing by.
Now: rpm 1000
